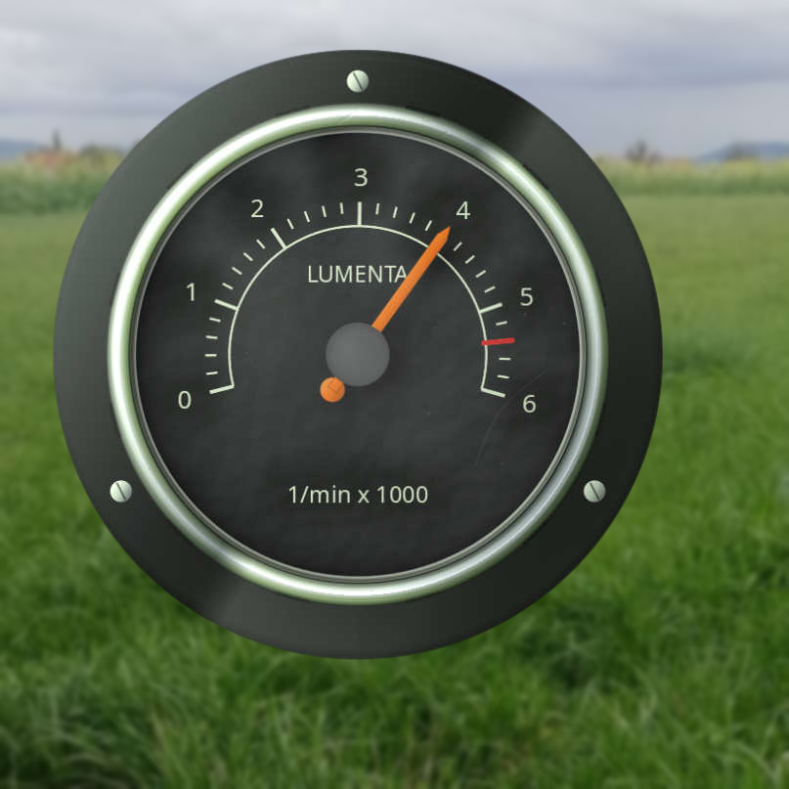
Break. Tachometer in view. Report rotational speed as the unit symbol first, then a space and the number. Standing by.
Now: rpm 4000
